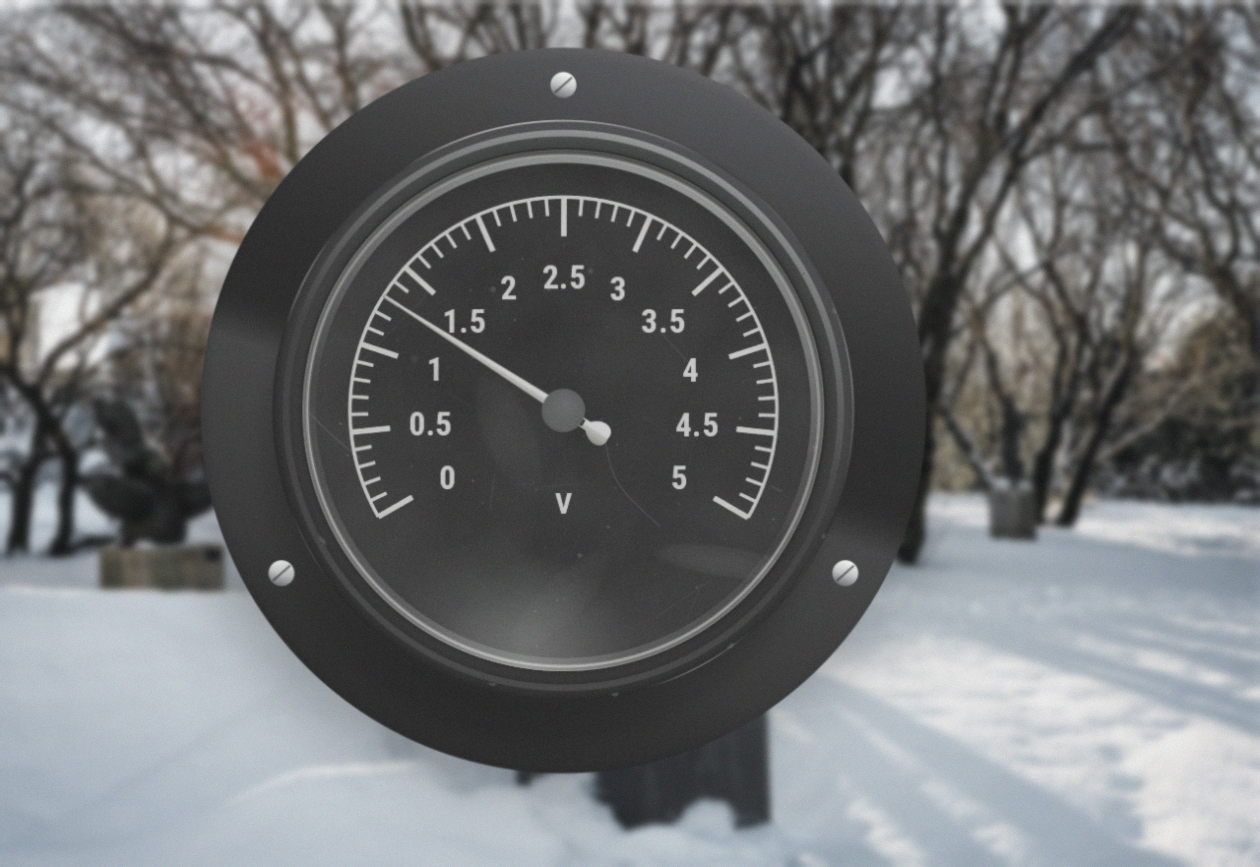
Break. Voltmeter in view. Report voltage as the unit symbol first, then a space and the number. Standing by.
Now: V 1.3
